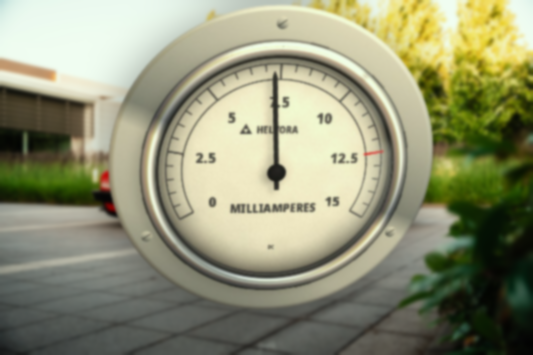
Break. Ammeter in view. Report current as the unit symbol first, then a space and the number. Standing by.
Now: mA 7.25
